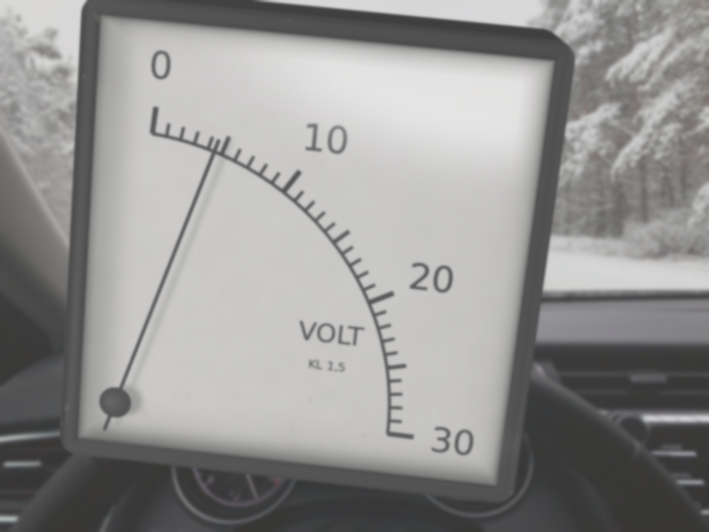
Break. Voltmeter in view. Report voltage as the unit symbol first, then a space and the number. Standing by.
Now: V 4.5
